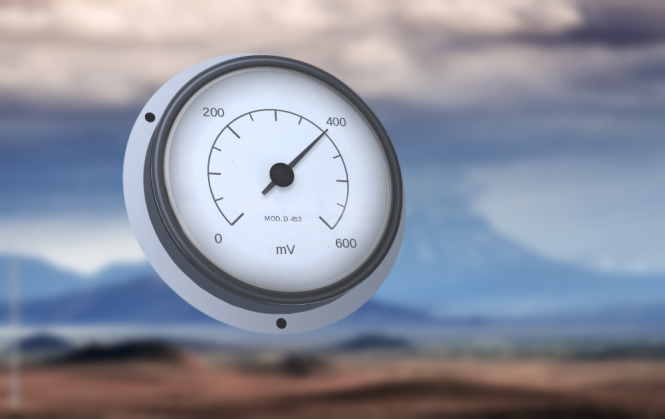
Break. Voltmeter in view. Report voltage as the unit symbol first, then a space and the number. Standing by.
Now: mV 400
